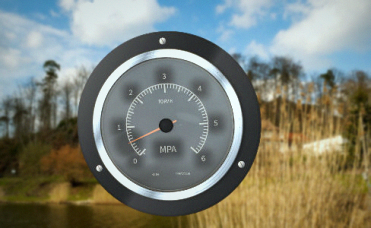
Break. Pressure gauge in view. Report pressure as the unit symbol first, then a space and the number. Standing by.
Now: MPa 0.5
